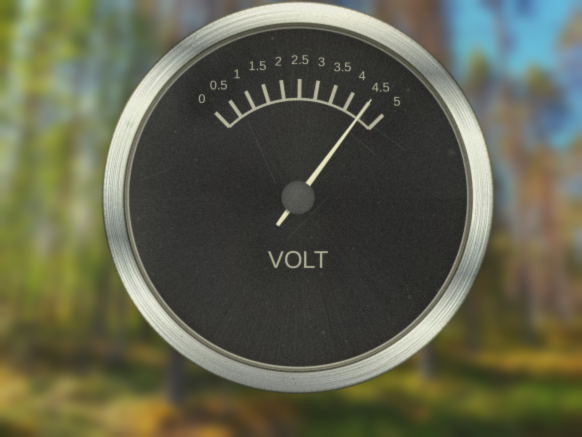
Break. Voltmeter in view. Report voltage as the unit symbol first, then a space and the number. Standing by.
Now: V 4.5
